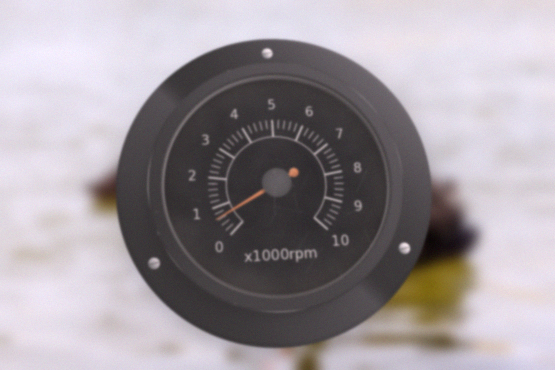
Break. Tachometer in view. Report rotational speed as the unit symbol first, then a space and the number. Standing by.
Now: rpm 600
